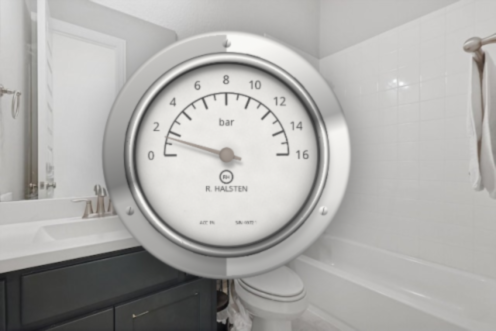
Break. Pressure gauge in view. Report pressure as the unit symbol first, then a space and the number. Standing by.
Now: bar 1.5
